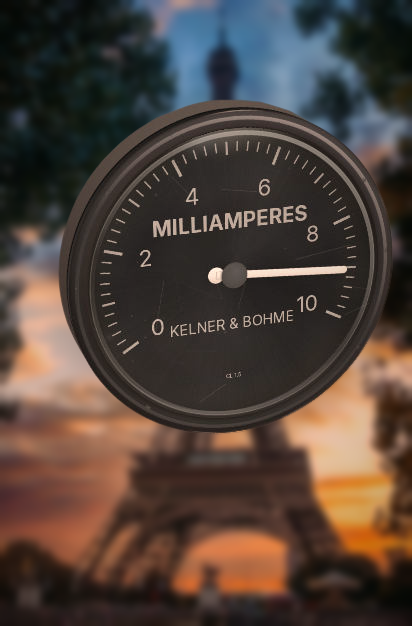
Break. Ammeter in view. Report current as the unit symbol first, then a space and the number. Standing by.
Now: mA 9
